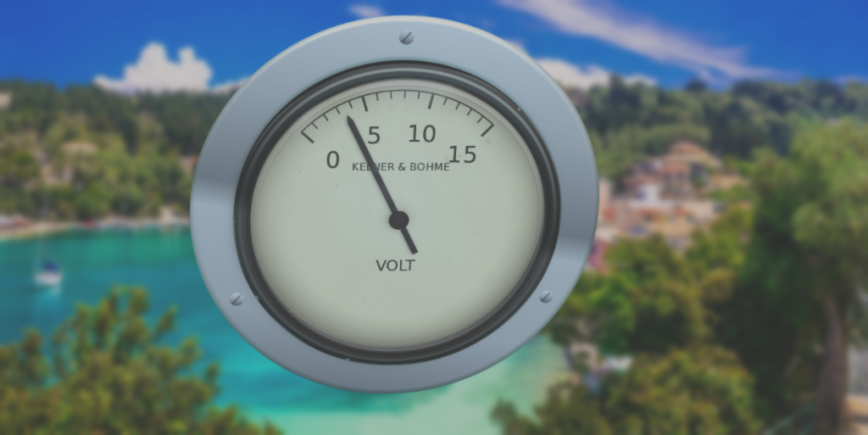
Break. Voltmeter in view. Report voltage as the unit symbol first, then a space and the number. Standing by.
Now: V 3.5
